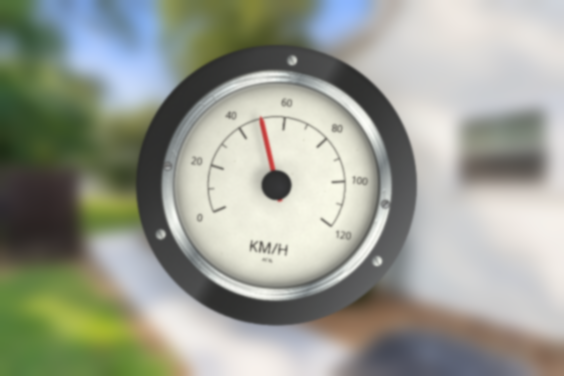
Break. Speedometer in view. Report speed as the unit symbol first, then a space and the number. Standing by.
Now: km/h 50
